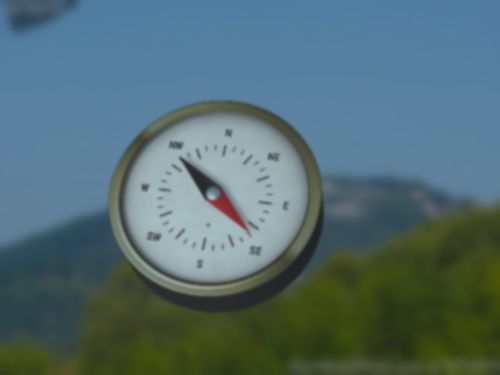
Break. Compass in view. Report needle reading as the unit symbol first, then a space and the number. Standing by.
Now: ° 130
